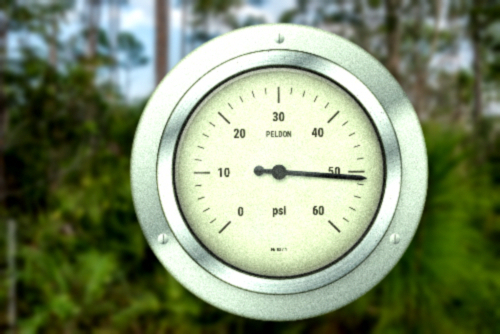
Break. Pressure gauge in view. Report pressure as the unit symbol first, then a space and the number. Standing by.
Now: psi 51
